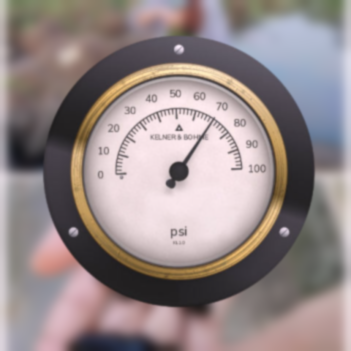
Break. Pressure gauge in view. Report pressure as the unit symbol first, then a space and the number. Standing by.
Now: psi 70
